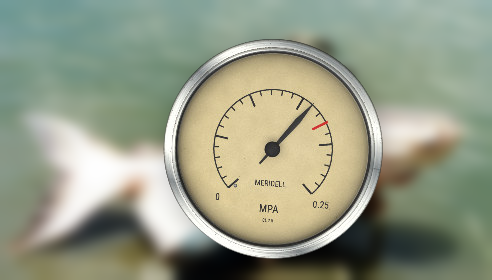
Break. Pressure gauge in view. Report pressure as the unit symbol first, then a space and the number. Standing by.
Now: MPa 0.16
